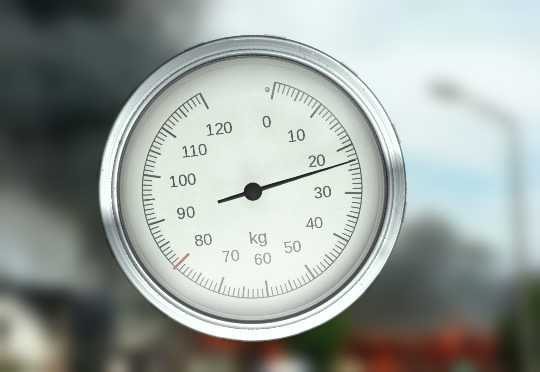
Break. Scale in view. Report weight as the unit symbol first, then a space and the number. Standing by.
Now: kg 23
